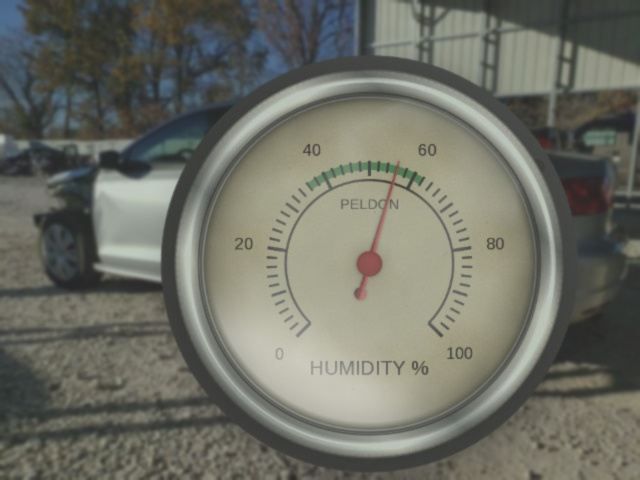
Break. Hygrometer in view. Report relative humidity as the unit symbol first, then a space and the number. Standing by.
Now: % 56
